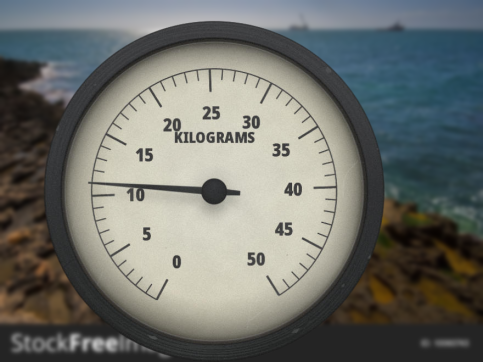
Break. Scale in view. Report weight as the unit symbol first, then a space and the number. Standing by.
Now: kg 11
